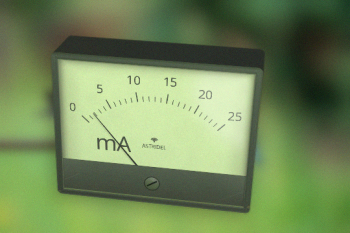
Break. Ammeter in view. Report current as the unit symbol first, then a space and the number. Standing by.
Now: mA 2
